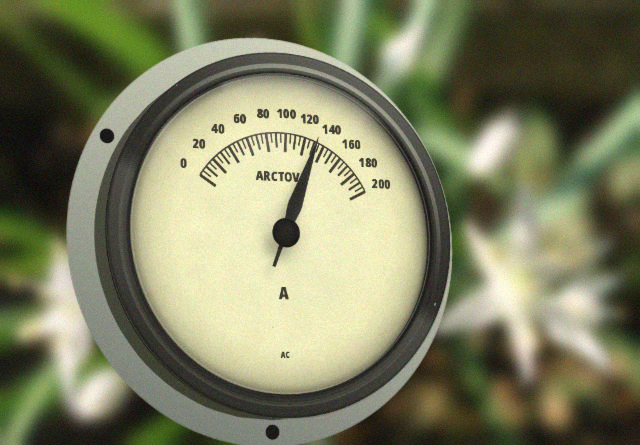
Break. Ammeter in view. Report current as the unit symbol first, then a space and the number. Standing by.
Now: A 130
